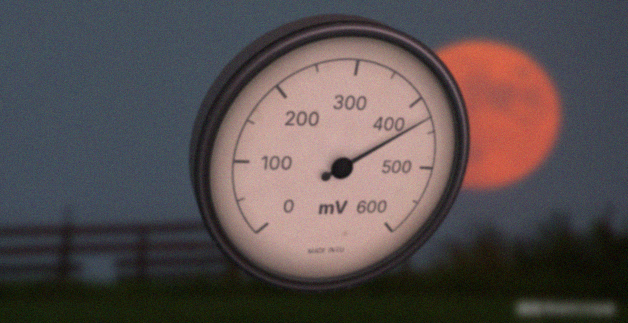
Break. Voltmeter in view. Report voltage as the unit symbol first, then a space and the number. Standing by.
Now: mV 425
